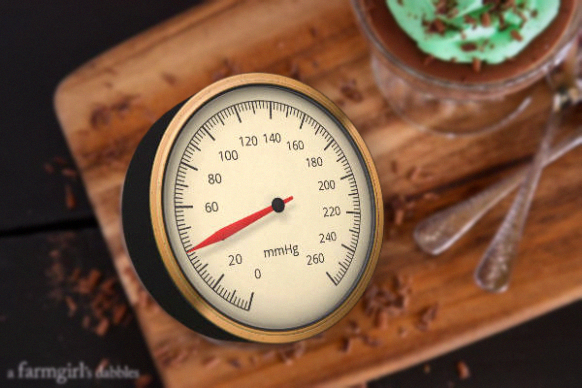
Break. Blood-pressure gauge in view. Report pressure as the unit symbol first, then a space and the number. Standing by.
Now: mmHg 40
